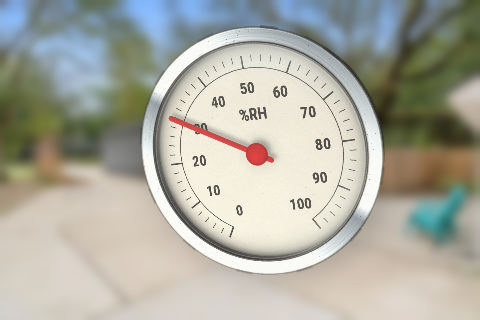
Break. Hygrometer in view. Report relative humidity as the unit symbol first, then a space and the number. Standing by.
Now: % 30
